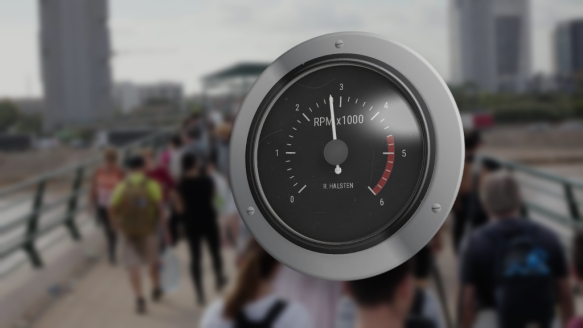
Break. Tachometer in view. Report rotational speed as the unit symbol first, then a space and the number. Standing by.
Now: rpm 2800
